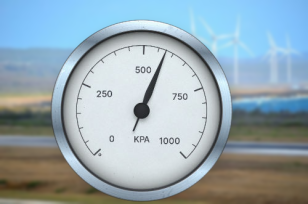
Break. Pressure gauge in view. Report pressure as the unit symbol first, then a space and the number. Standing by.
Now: kPa 575
